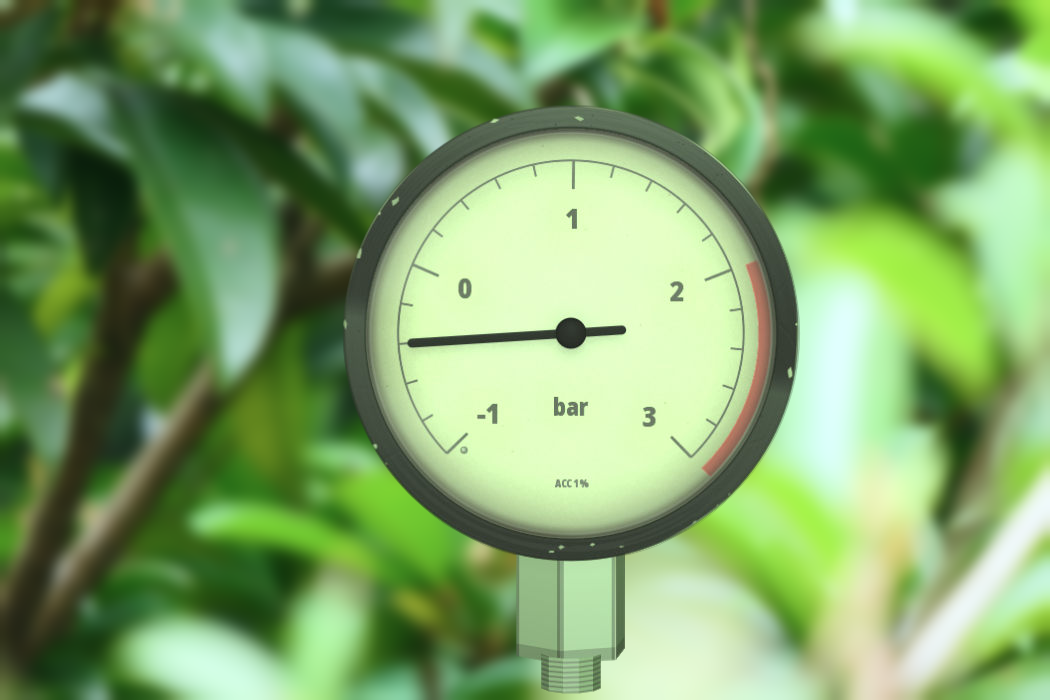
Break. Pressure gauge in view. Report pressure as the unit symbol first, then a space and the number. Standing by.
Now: bar -0.4
